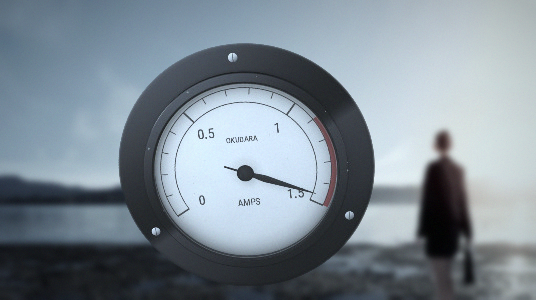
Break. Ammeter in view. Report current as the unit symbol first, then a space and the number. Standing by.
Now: A 1.45
